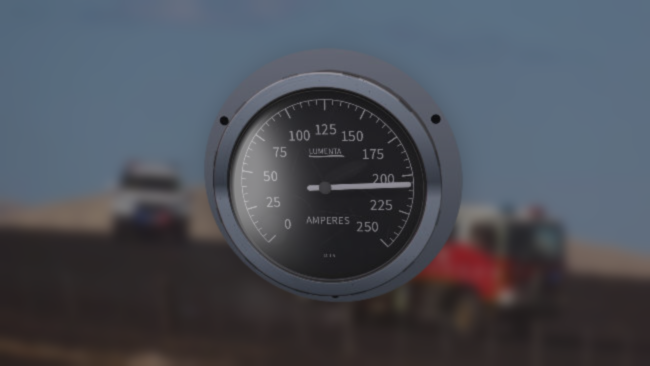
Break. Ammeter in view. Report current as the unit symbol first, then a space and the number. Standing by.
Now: A 205
